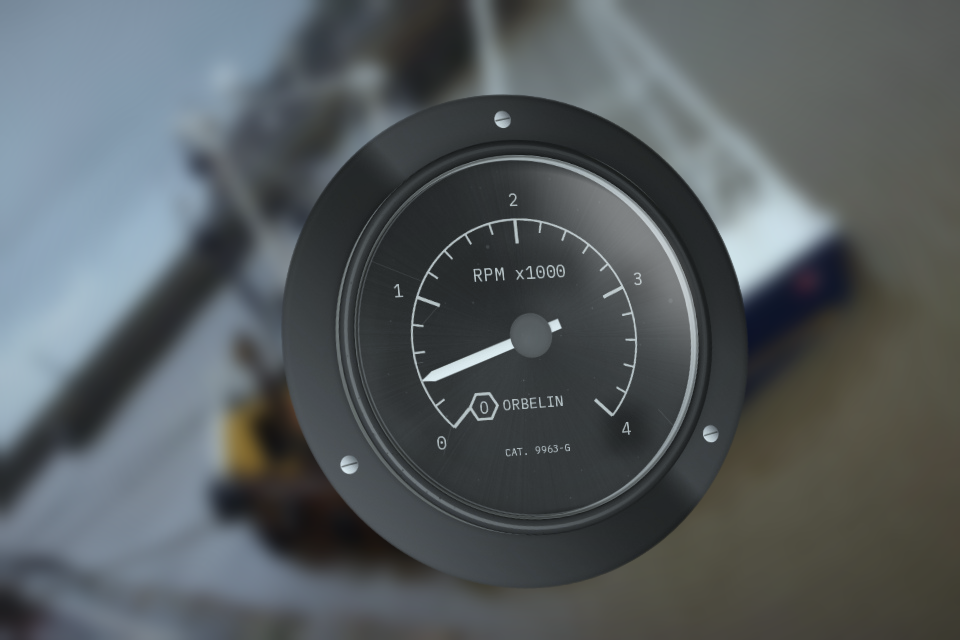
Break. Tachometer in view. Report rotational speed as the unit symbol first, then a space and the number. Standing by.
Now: rpm 400
